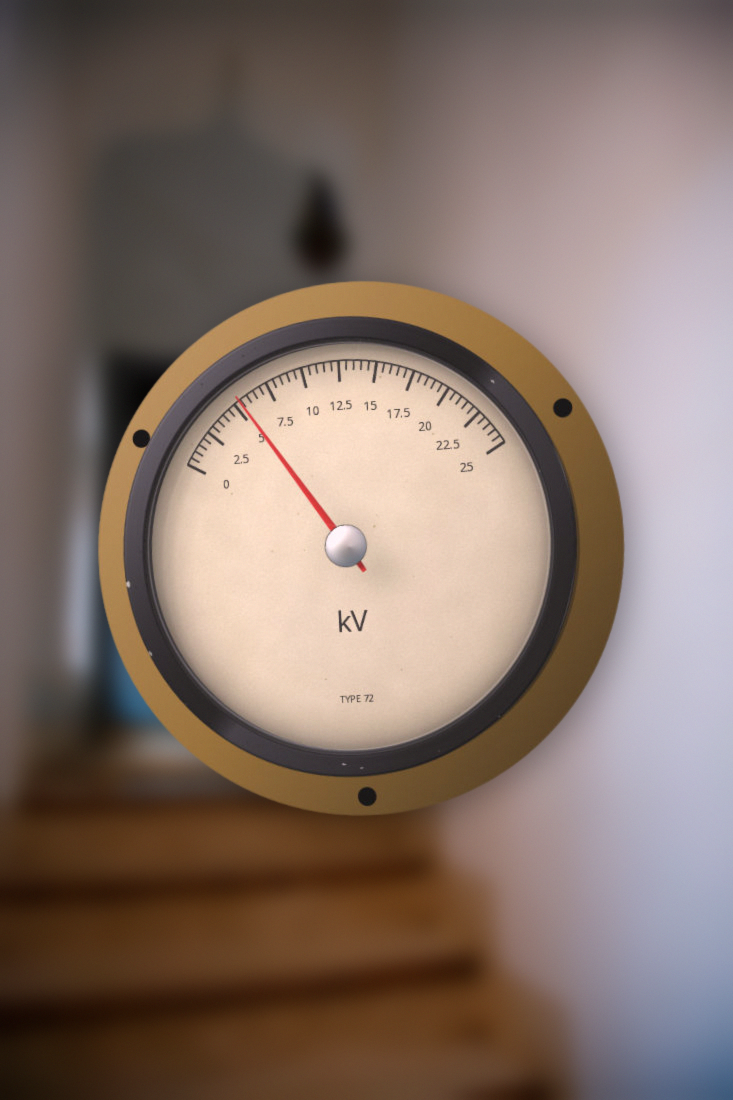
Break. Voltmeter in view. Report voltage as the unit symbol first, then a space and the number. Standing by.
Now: kV 5.5
